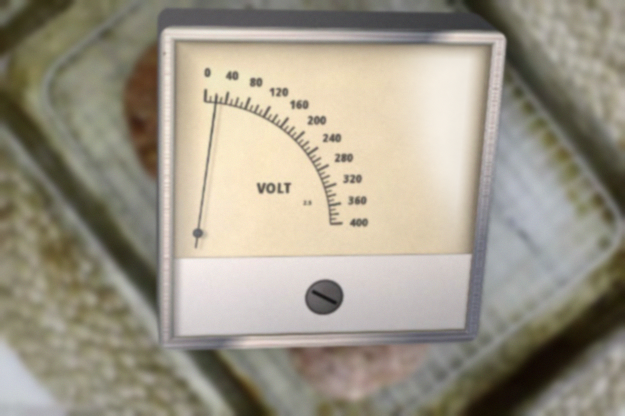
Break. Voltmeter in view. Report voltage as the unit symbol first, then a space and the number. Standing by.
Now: V 20
